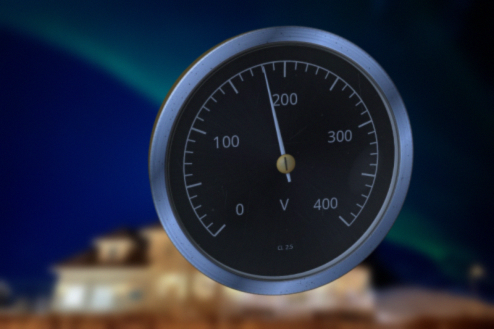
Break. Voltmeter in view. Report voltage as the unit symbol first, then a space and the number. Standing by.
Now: V 180
